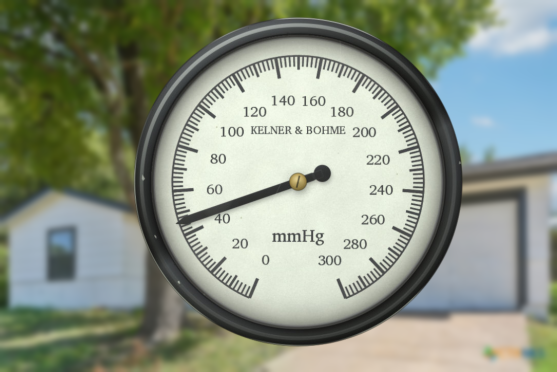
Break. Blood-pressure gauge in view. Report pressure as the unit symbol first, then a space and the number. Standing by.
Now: mmHg 46
